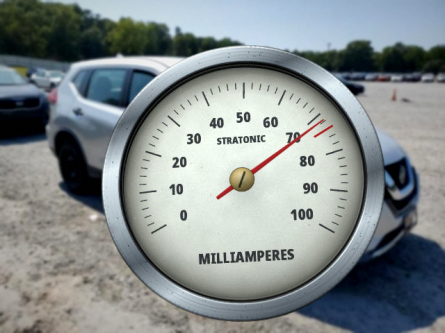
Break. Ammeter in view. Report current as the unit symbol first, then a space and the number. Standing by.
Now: mA 72
